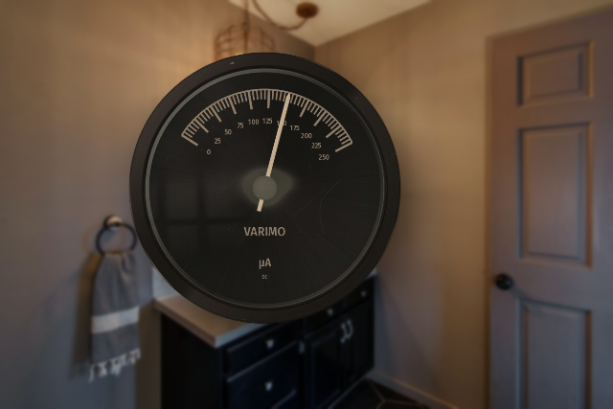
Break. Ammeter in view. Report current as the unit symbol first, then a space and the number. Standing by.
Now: µA 150
